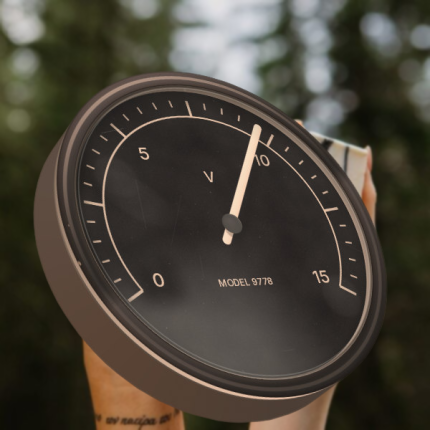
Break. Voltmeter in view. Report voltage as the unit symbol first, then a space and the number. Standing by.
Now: V 9.5
